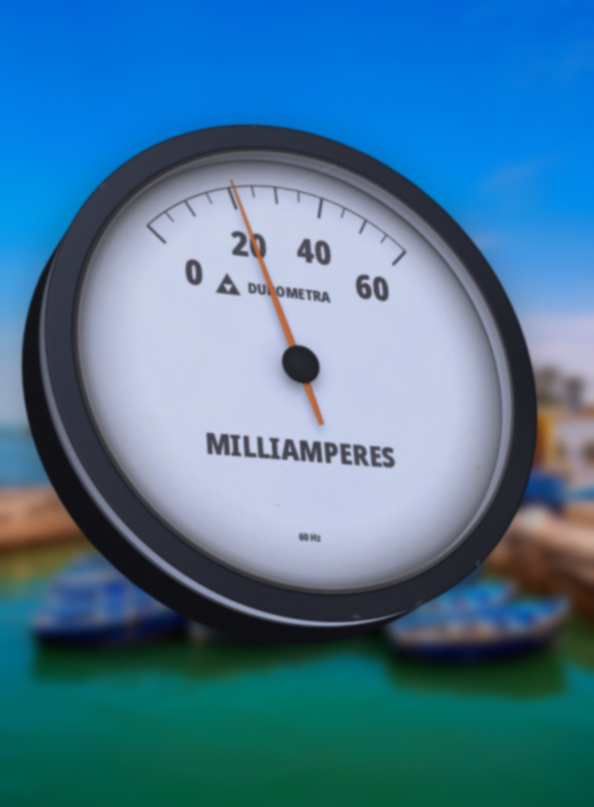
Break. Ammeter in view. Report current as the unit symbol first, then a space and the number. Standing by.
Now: mA 20
